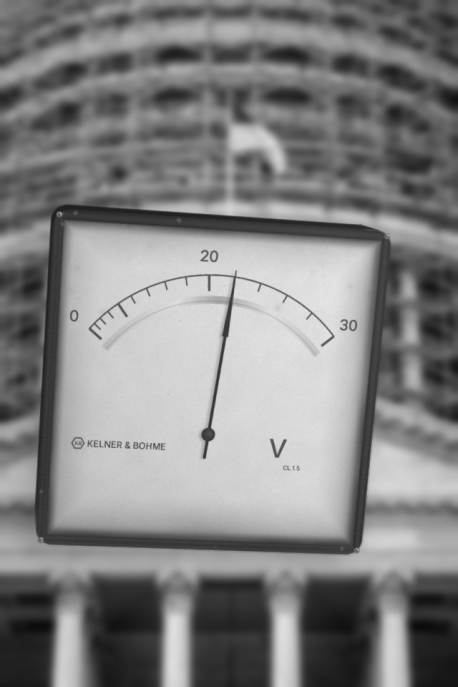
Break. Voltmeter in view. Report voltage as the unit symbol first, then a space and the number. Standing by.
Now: V 22
